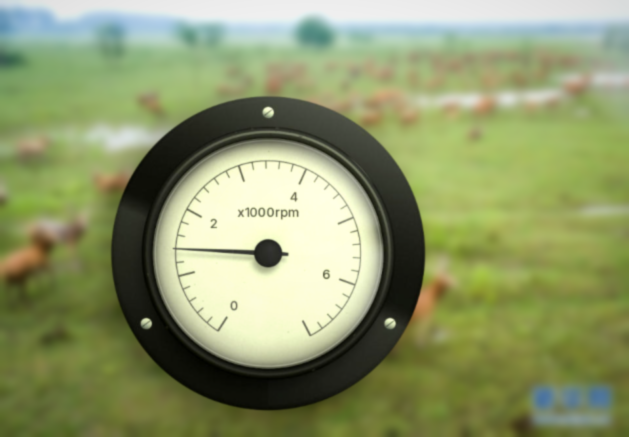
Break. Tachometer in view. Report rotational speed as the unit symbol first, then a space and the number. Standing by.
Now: rpm 1400
